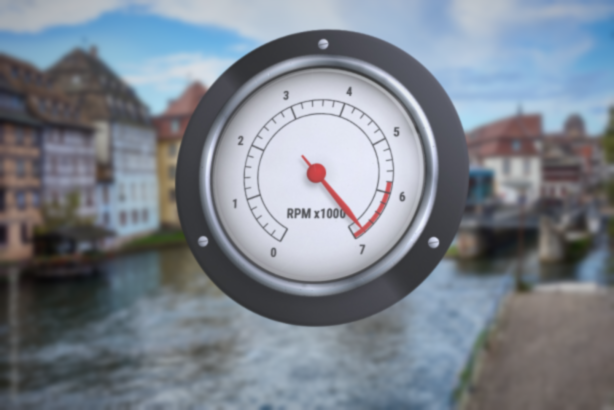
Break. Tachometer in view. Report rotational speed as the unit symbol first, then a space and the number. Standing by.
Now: rpm 6800
